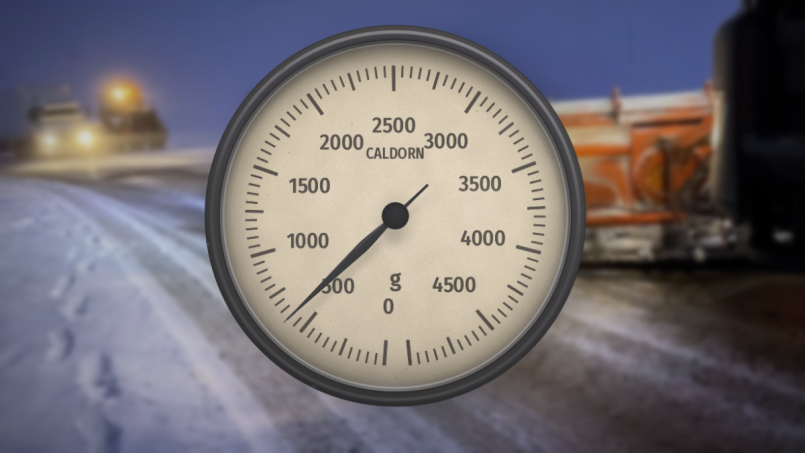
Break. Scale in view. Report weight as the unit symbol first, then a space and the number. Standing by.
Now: g 600
